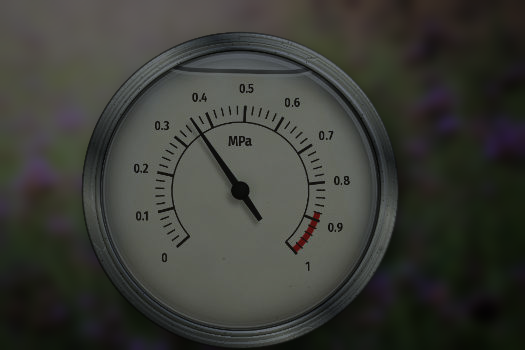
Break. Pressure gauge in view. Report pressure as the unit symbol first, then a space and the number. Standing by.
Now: MPa 0.36
